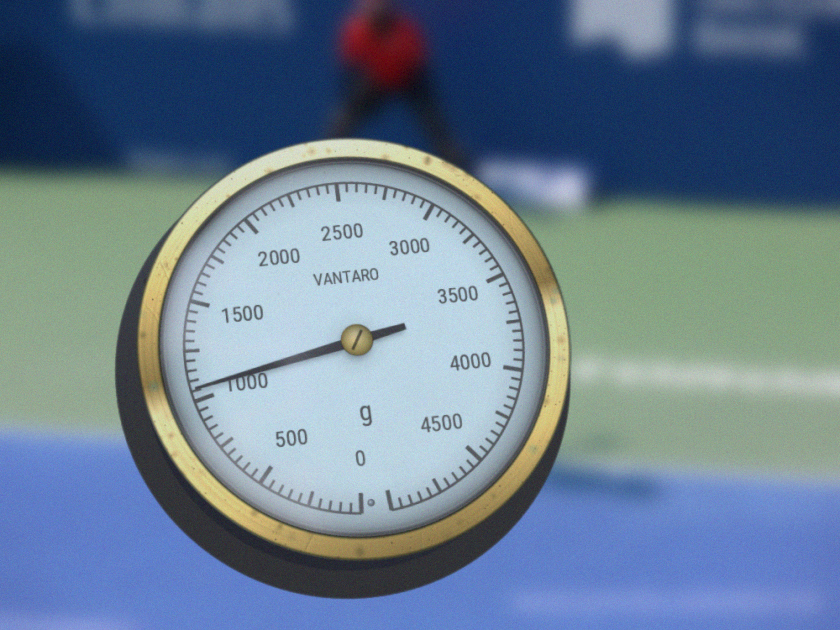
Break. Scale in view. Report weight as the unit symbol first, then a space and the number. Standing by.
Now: g 1050
